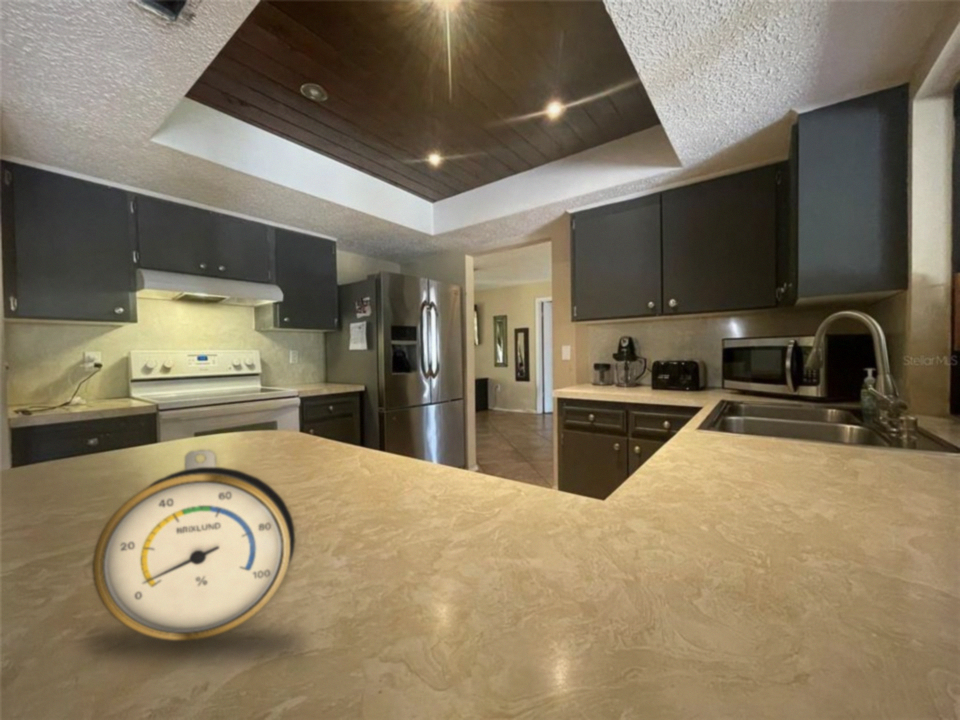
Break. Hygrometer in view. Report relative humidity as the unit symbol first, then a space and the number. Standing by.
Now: % 4
